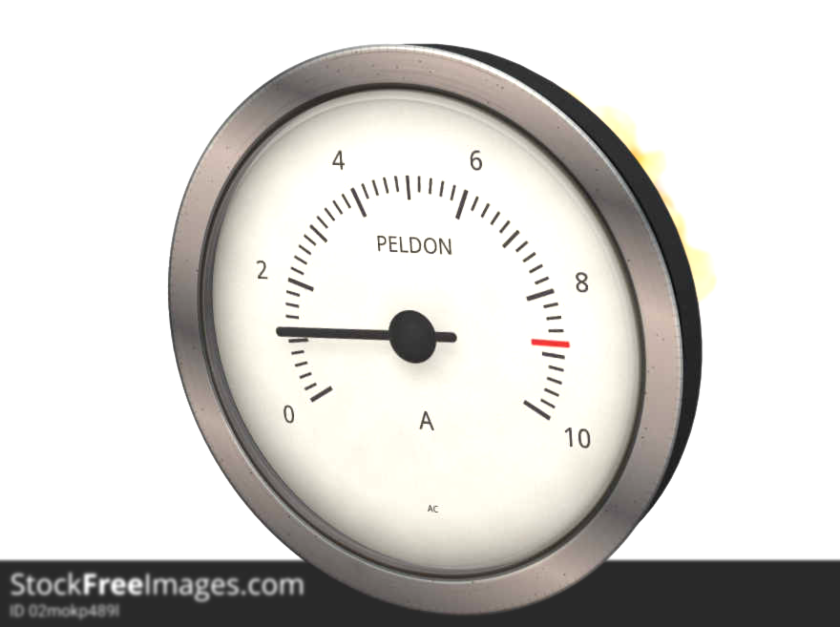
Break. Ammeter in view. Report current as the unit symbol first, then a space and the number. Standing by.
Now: A 1.2
